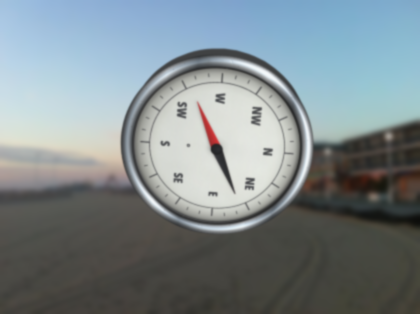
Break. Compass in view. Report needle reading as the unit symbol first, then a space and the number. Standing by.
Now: ° 245
